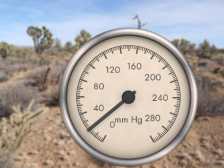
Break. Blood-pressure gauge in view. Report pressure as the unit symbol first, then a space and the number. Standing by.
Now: mmHg 20
